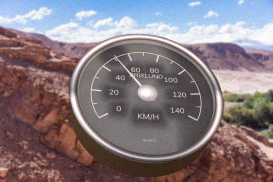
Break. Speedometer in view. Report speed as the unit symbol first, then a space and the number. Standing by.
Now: km/h 50
